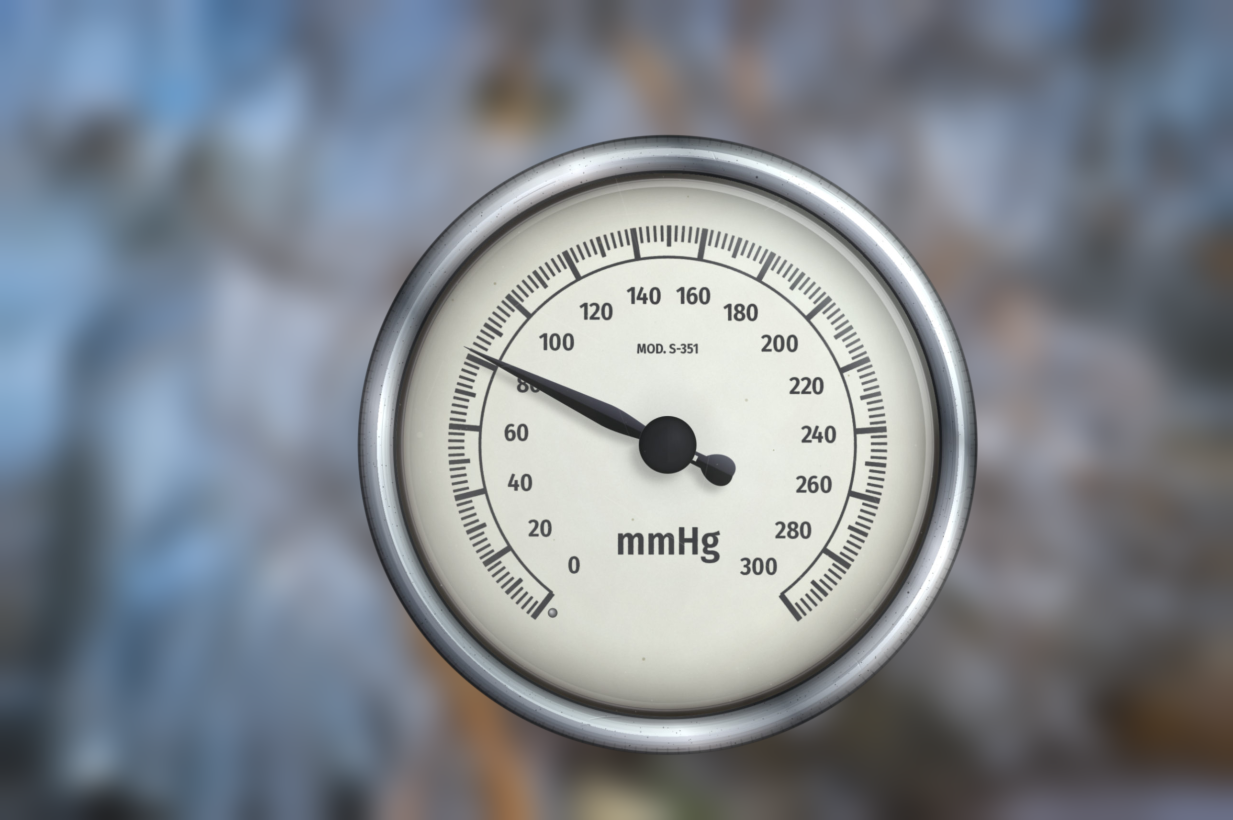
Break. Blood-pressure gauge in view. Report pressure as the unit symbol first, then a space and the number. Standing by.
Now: mmHg 82
